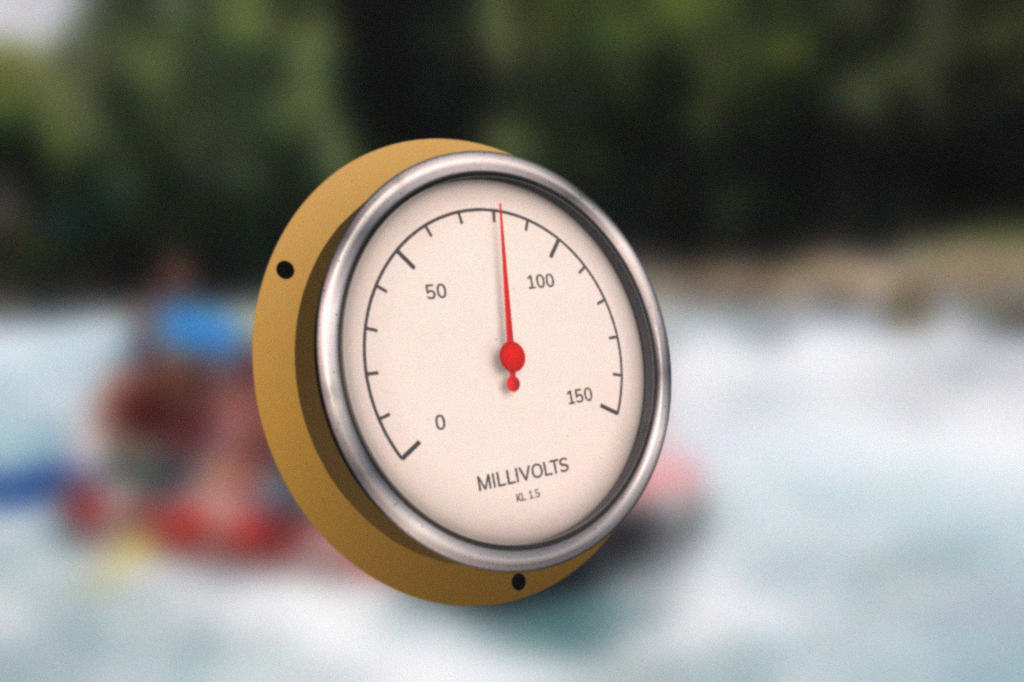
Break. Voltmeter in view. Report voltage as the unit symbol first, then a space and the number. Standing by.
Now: mV 80
